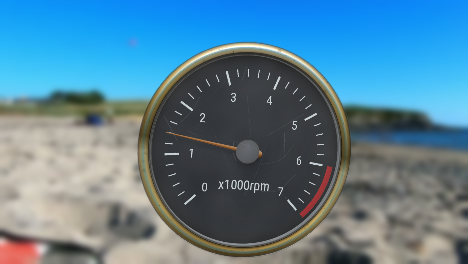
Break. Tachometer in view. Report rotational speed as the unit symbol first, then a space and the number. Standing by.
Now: rpm 1400
